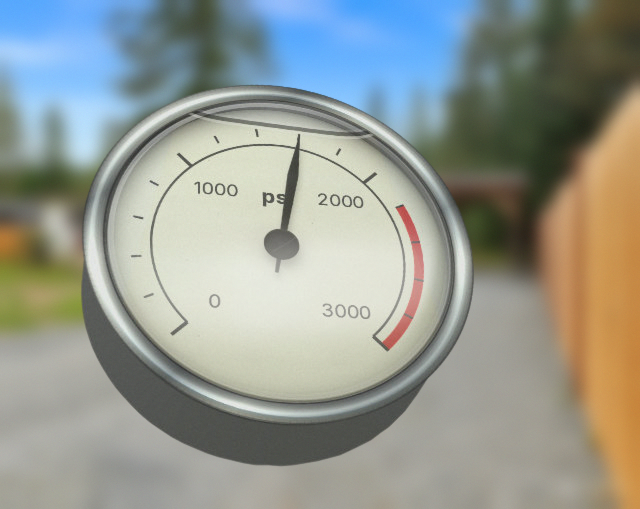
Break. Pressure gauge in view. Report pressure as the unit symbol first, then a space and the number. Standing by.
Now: psi 1600
